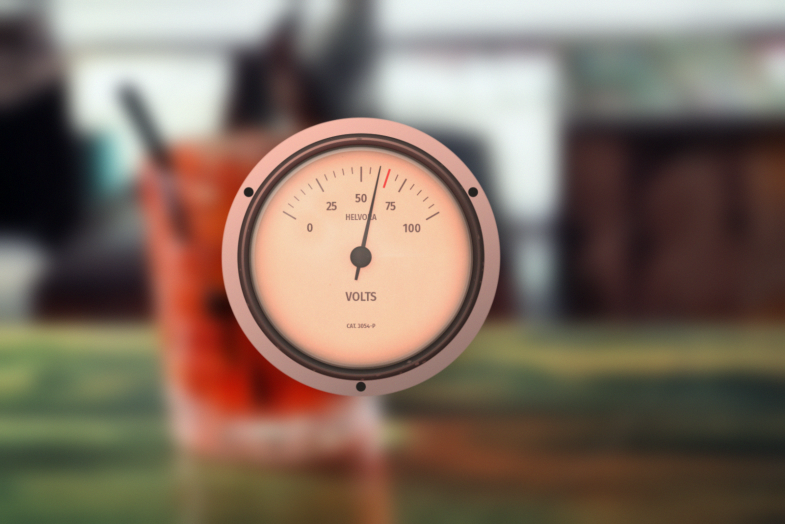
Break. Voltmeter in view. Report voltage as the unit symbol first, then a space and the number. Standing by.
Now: V 60
